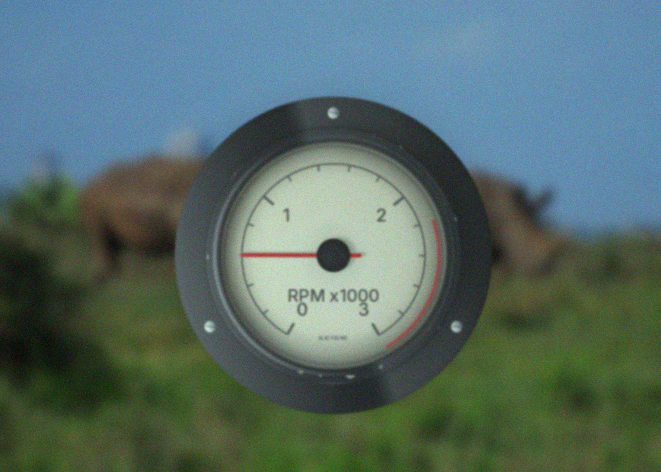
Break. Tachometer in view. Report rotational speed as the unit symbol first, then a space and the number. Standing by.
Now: rpm 600
